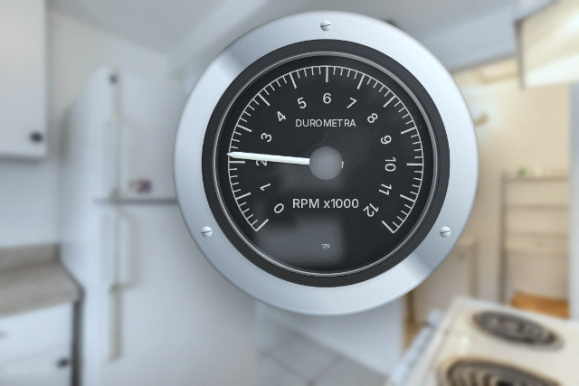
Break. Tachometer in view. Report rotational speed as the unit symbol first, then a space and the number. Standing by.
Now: rpm 2200
